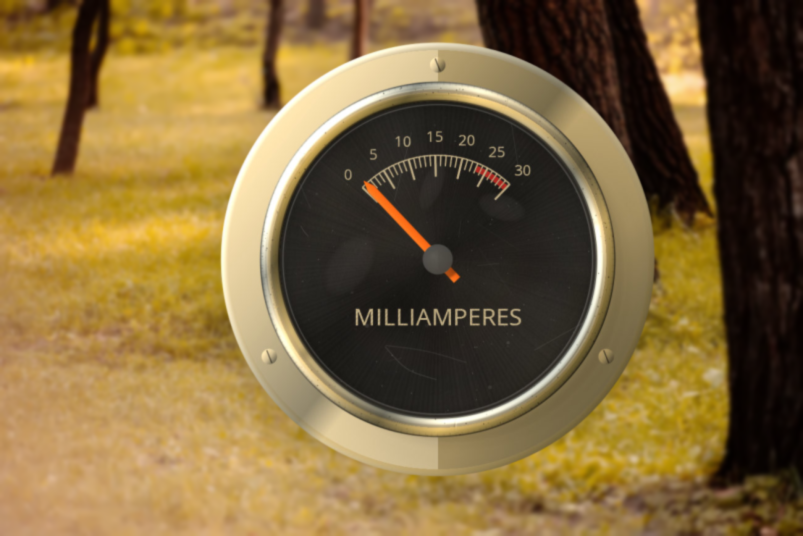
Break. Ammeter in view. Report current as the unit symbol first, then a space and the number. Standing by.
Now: mA 1
